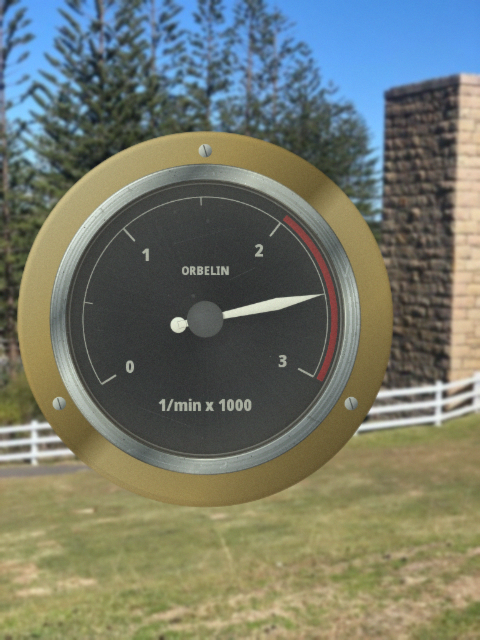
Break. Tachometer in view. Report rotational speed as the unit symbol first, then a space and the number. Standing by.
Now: rpm 2500
